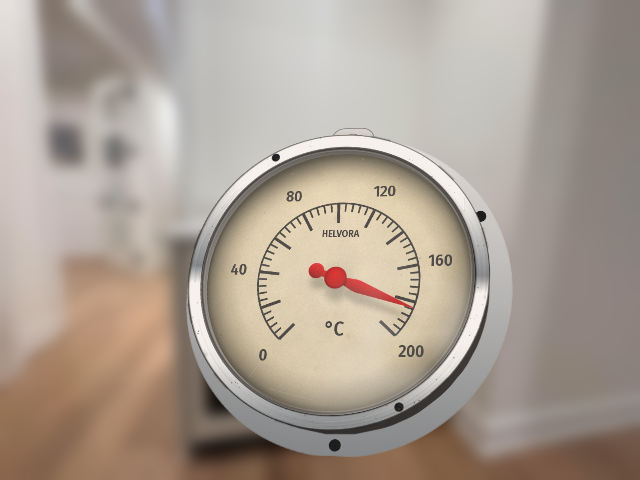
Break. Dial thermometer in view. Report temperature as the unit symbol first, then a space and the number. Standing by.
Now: °C 184
